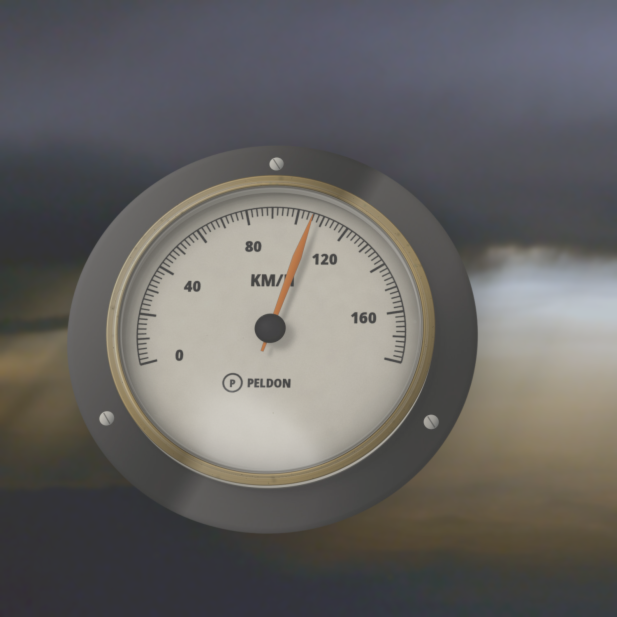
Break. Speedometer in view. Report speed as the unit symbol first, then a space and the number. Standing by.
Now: km/h 106
